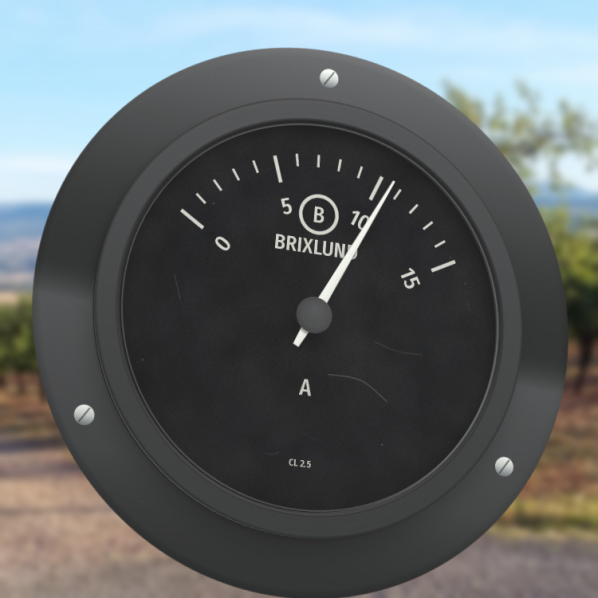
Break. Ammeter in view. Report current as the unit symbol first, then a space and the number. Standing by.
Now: A 10.5
